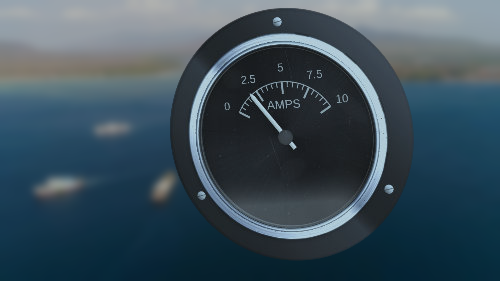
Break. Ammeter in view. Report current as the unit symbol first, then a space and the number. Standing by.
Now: A 2
